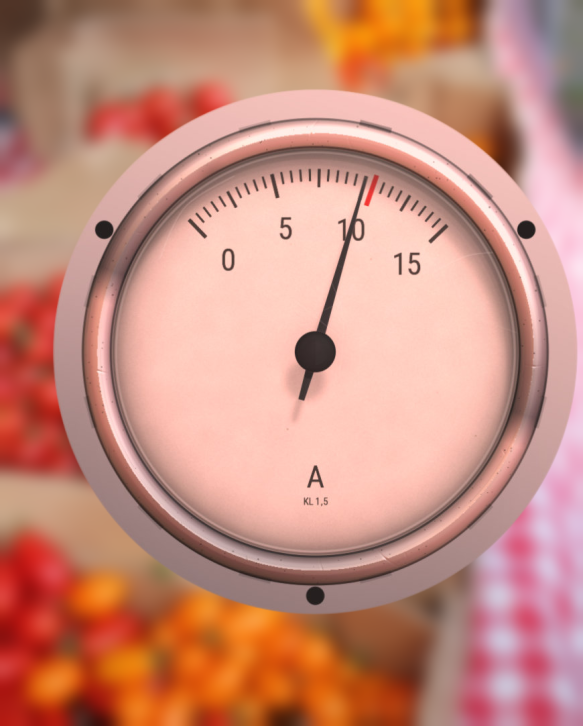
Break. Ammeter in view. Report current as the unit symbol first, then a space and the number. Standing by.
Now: A 10
